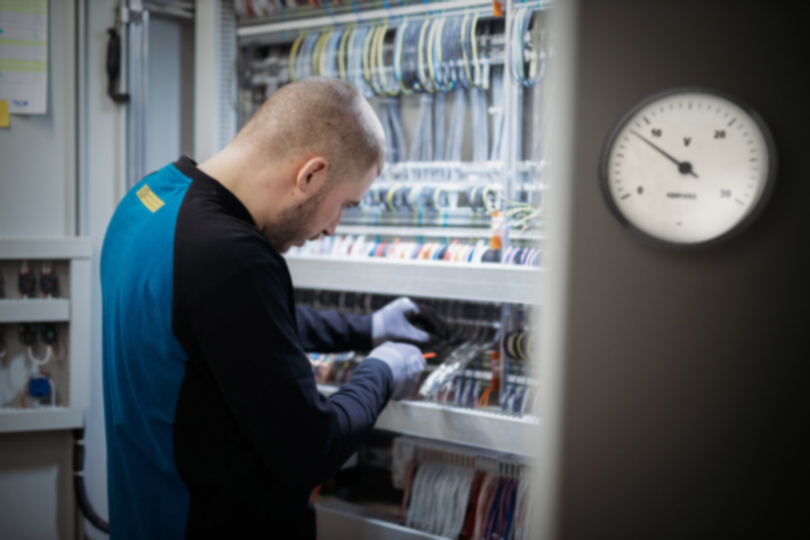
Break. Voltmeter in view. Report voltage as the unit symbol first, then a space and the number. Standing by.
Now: V 8
